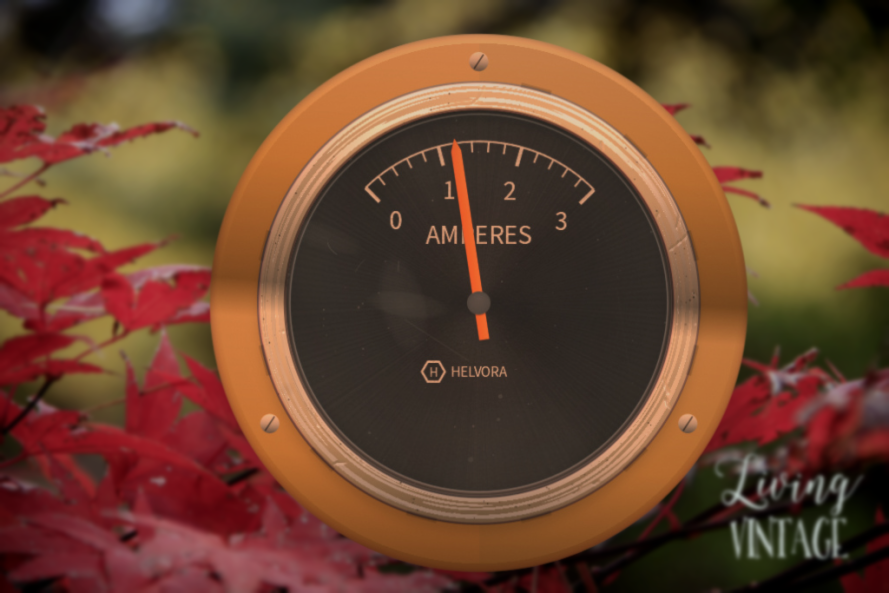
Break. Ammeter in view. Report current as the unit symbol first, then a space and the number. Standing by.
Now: A 1.2
